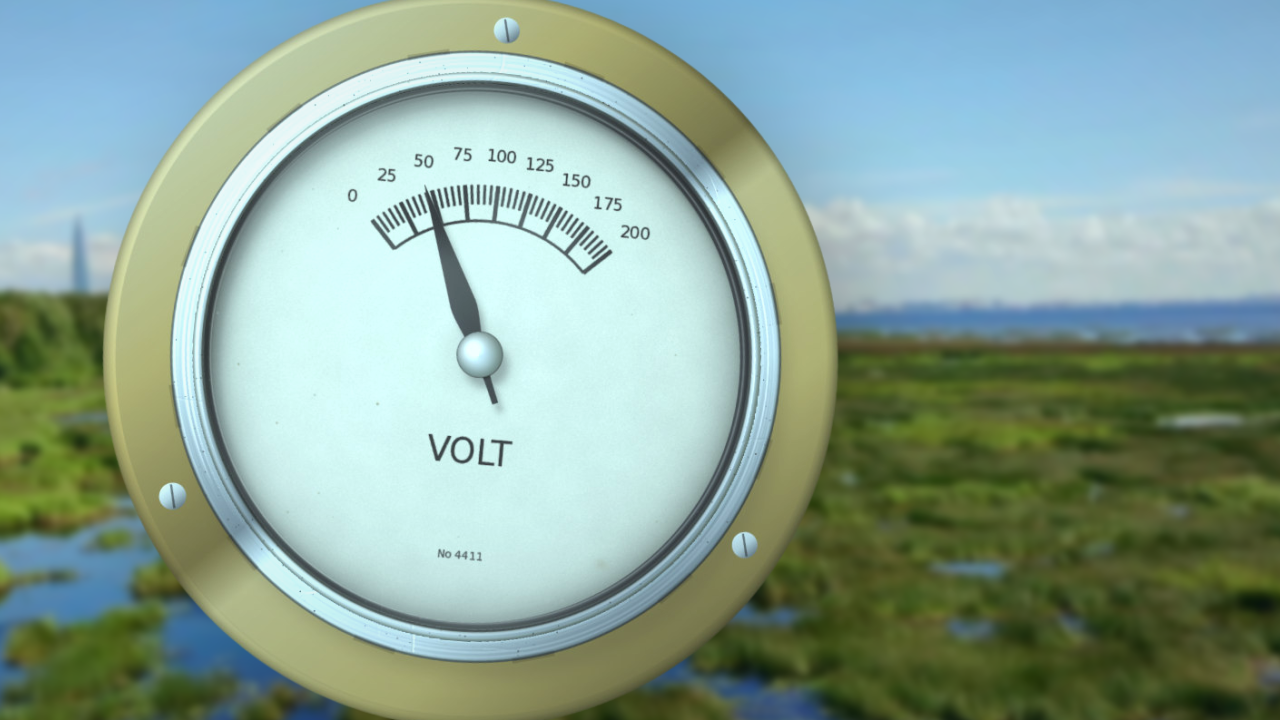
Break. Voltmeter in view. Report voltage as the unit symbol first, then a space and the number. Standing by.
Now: V 45
